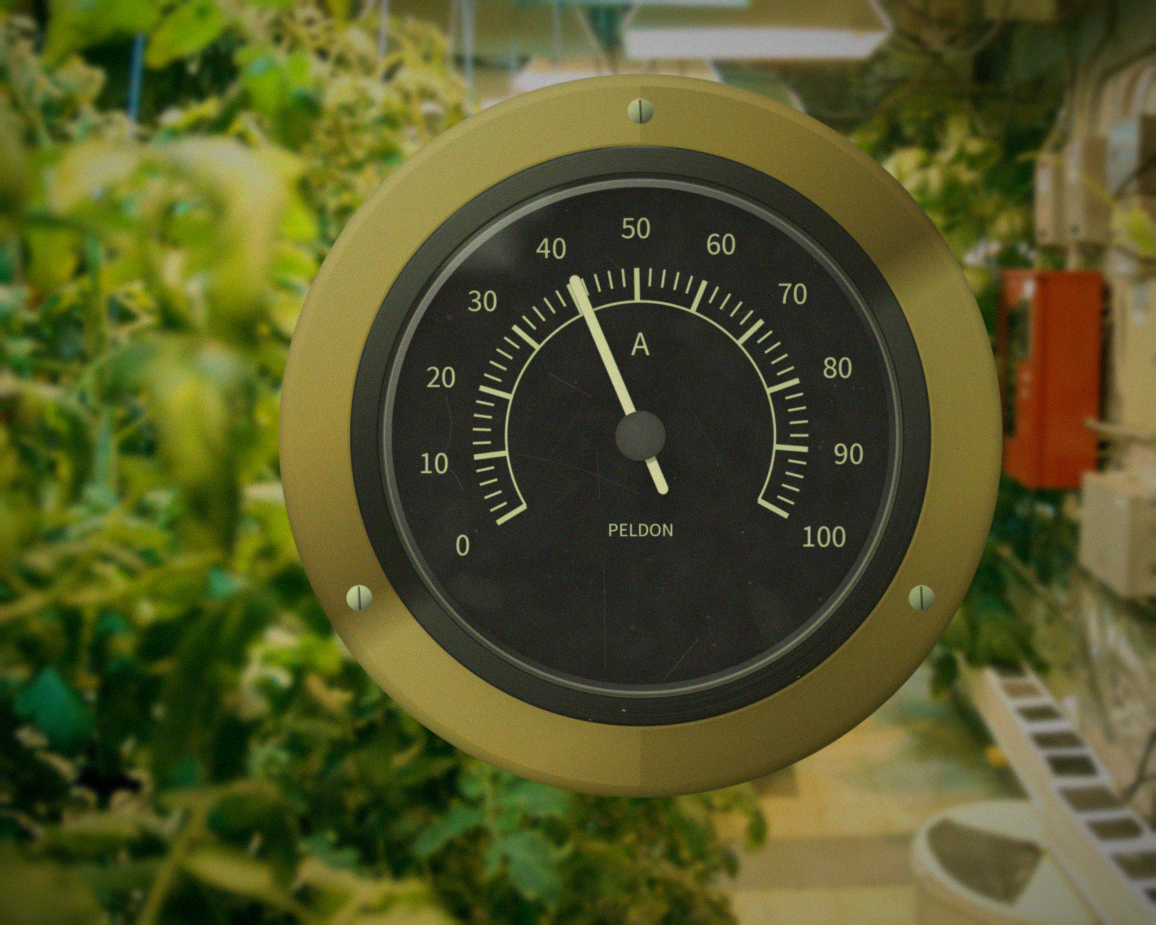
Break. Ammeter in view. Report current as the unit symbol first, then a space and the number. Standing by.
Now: A 41
